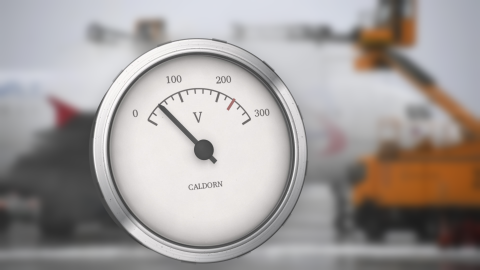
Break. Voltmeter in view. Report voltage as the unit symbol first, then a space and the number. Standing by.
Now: V 40
